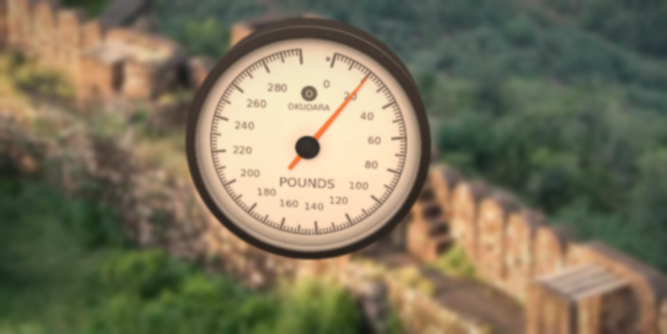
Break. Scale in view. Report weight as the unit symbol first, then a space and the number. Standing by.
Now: lb 20
